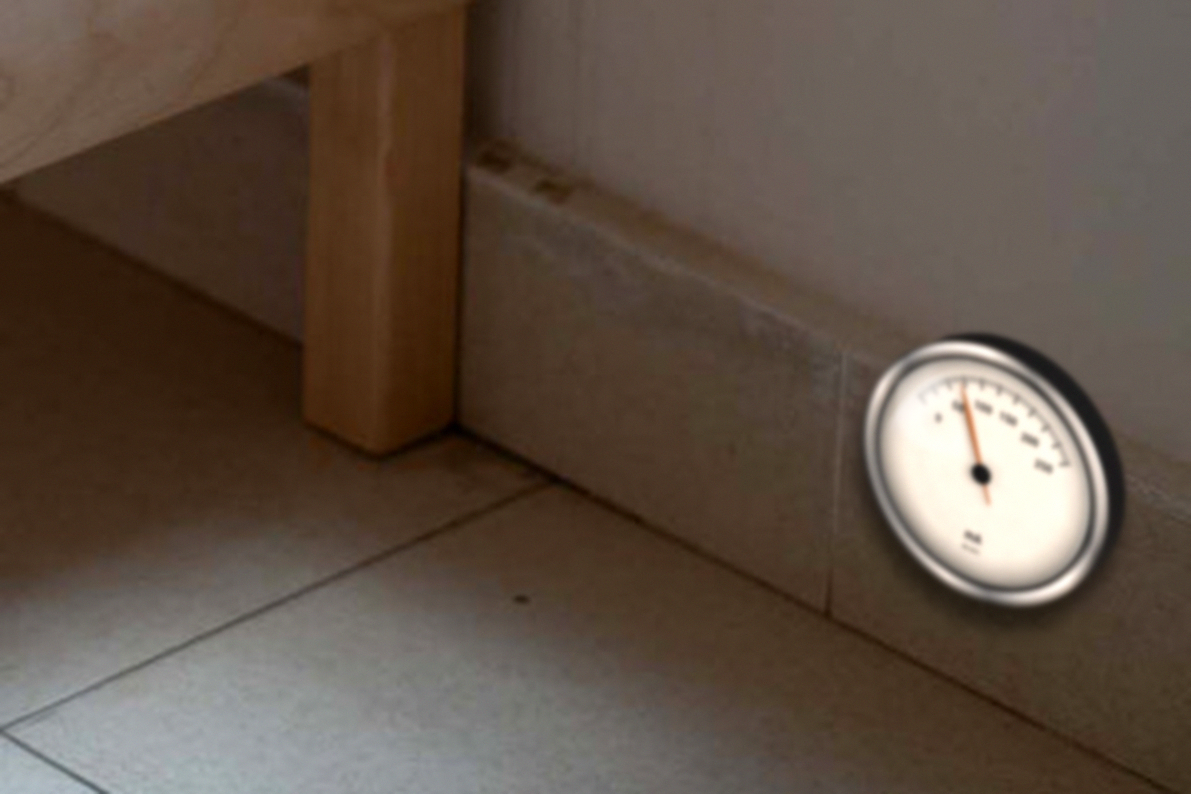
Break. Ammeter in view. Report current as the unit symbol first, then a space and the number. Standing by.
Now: mA 75
